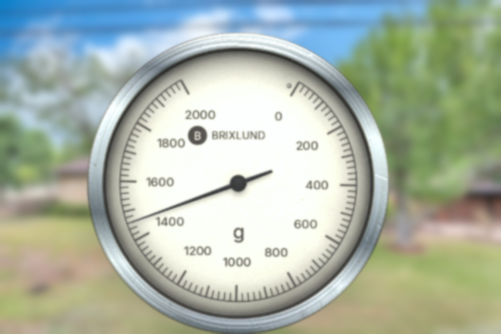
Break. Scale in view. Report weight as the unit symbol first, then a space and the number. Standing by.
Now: g 1460
